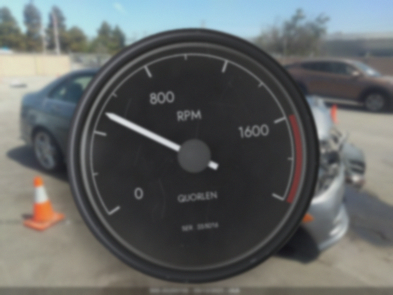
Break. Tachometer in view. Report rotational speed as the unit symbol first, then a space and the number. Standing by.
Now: rpm 500
